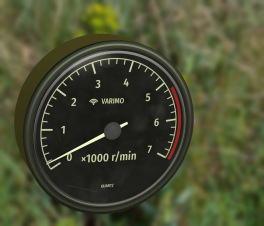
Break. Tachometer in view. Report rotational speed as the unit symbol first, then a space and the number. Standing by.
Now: rpm 200
